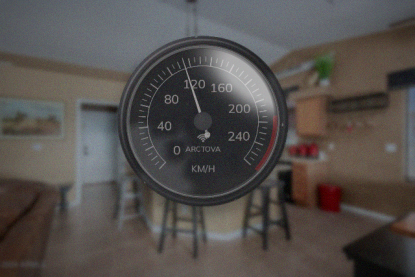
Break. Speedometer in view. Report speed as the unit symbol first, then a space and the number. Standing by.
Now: km/h 115
